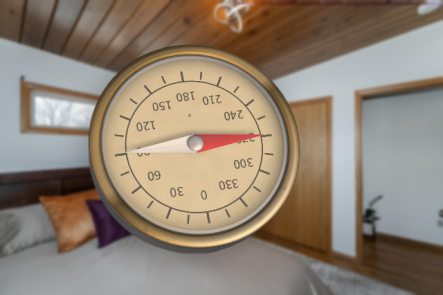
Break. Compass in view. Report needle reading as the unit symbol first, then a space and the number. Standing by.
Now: ° 270
